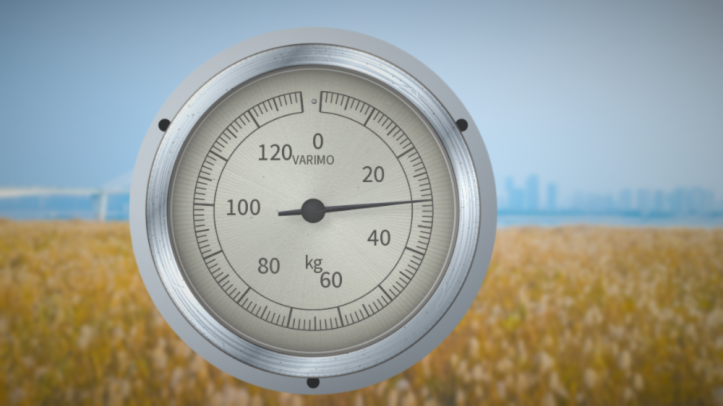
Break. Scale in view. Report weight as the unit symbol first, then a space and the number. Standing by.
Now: kg 30
